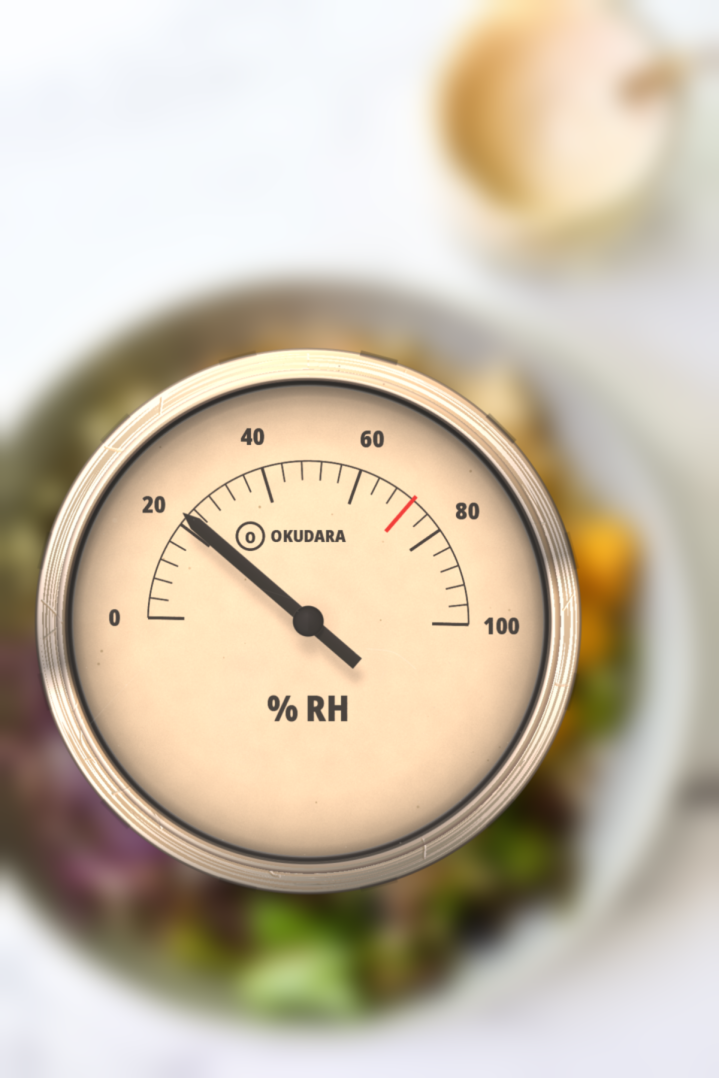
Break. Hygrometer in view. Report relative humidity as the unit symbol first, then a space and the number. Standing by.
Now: % 22
